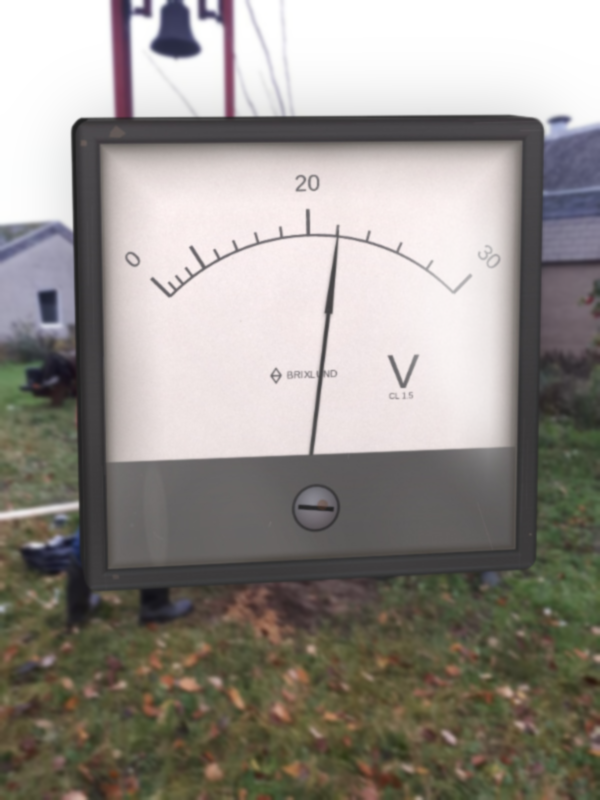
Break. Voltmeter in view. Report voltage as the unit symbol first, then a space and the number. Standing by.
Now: V 22
